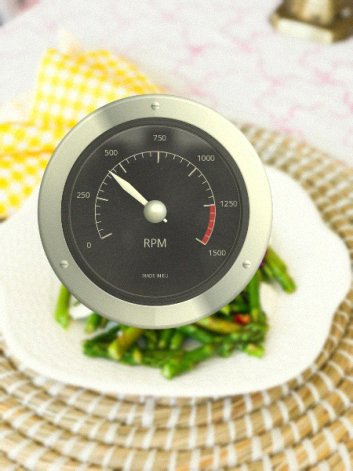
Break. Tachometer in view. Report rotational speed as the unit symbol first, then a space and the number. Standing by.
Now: rpm 425
